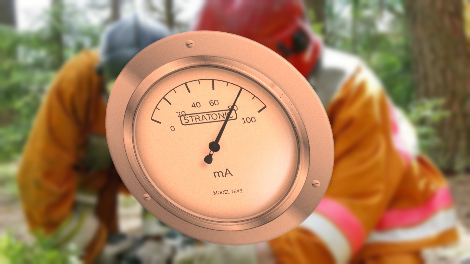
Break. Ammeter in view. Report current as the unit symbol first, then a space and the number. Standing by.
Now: mA 80
